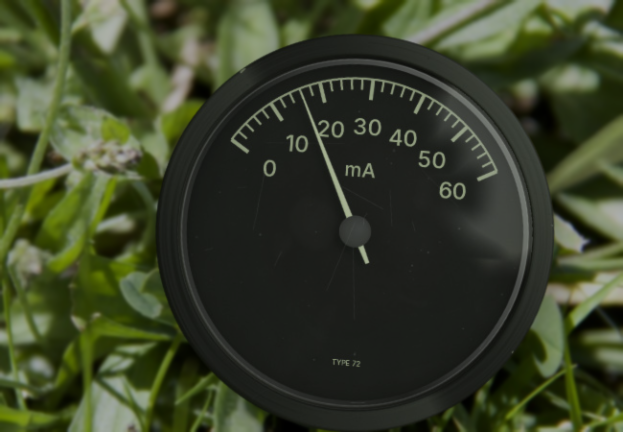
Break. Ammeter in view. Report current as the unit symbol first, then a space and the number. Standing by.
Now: mA 16
